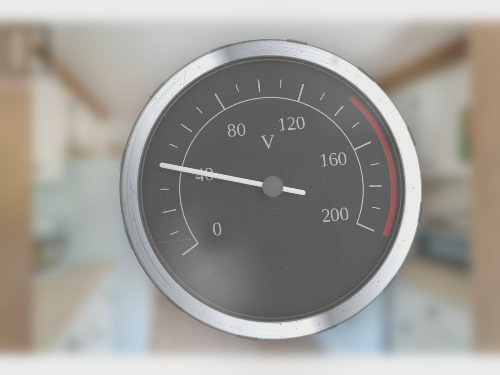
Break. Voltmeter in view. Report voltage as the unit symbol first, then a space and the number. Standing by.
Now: V 40
